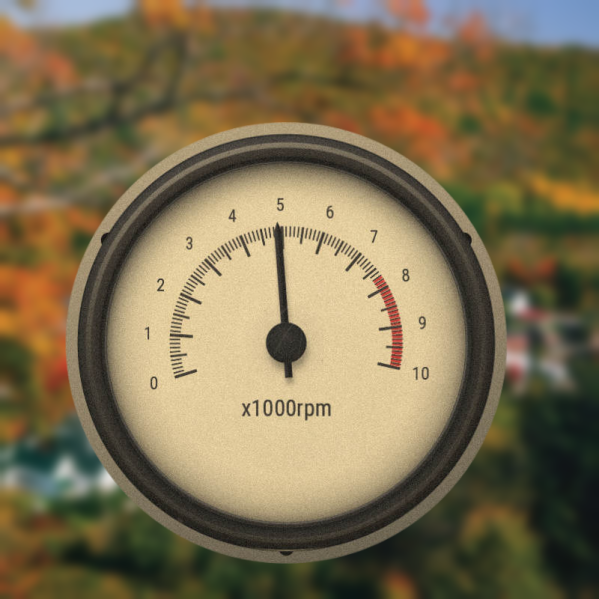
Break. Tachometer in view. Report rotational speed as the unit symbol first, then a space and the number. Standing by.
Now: rpm 4900
